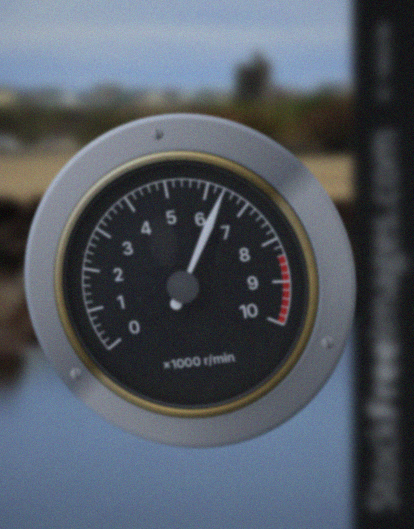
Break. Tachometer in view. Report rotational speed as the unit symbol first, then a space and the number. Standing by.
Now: rpm 6400
